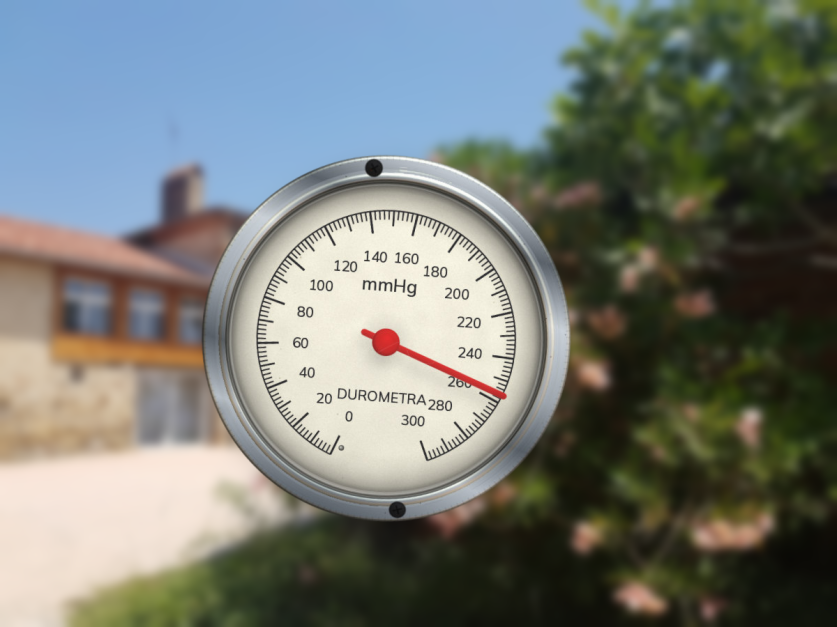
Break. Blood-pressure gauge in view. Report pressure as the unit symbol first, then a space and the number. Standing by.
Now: mmHg 256
